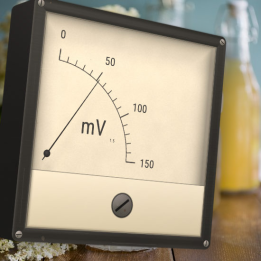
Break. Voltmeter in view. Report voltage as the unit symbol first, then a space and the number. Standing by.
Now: mV 50
